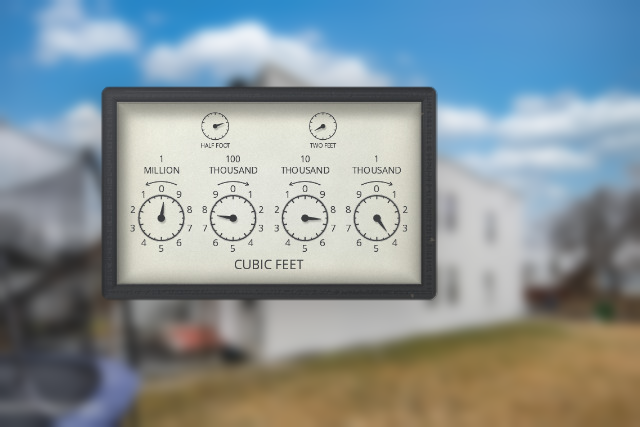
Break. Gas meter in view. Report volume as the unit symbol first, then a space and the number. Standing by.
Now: ft³ 977400
